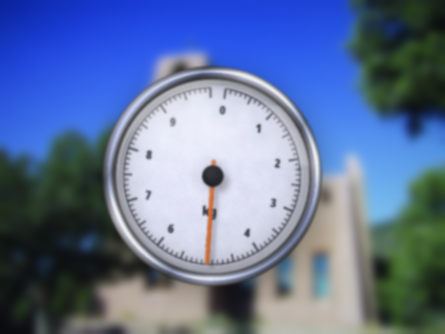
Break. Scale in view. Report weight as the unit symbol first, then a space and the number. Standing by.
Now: kg 5
